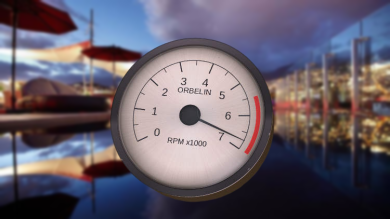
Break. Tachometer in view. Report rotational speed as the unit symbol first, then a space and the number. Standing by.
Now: rpm 6750
